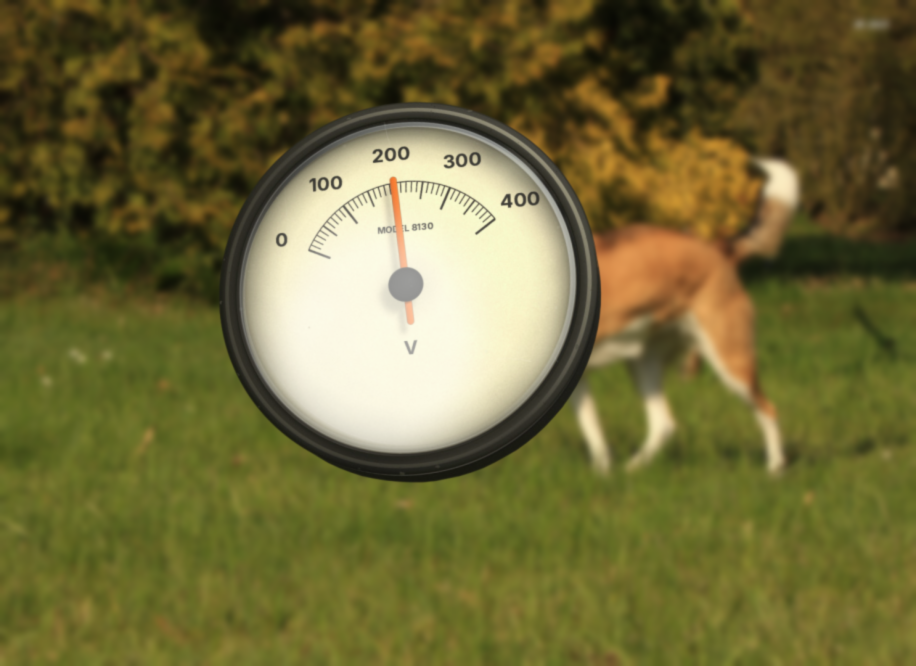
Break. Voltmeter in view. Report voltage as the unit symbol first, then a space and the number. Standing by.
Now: V 200
